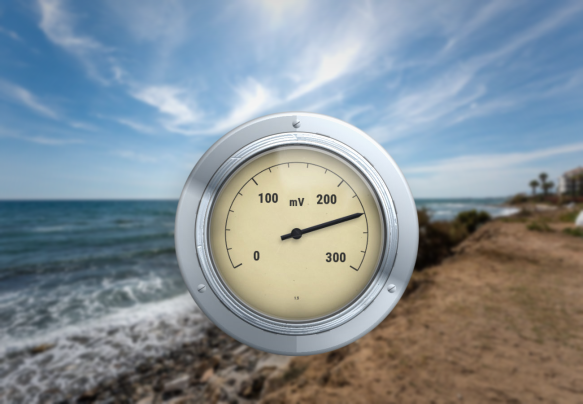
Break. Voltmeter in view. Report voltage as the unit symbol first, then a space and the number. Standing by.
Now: mV 240
